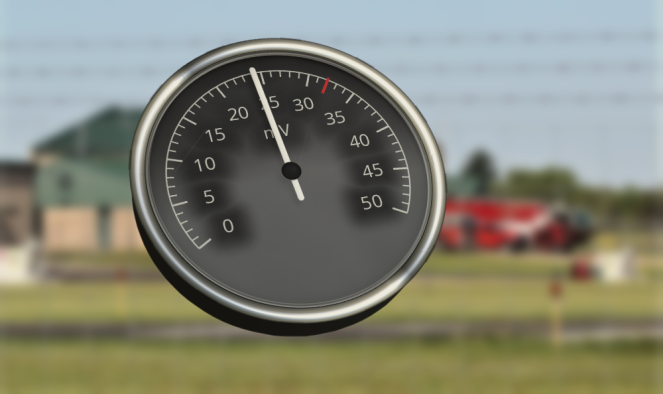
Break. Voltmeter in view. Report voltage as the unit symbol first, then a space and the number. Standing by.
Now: mV 24
